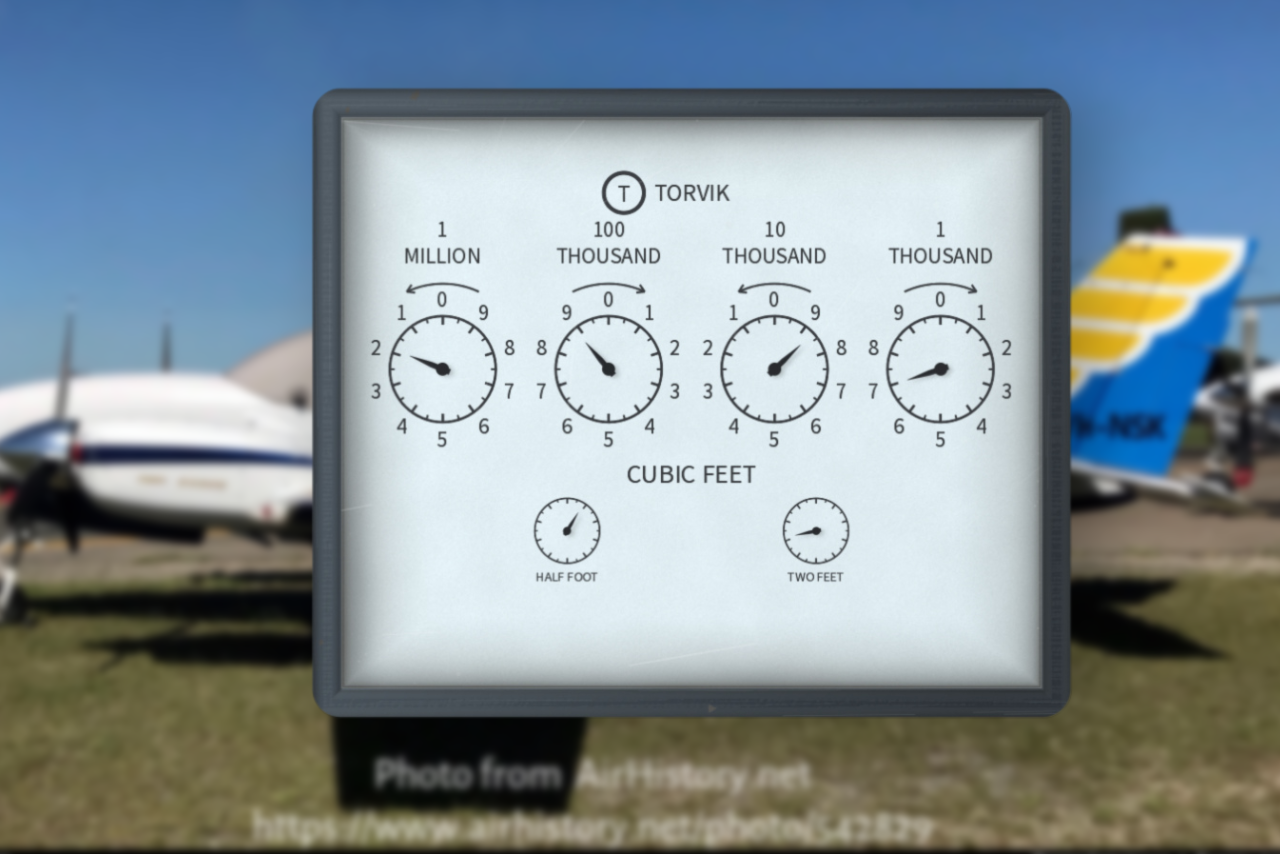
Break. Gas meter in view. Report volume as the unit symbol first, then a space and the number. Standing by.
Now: ft³ 188700
